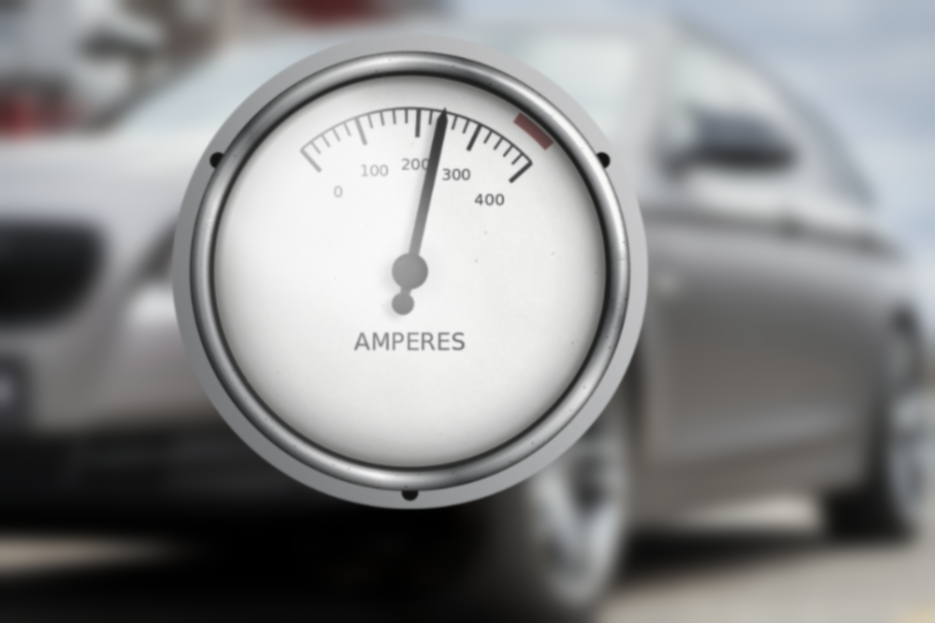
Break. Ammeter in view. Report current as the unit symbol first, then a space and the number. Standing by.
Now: A 240
